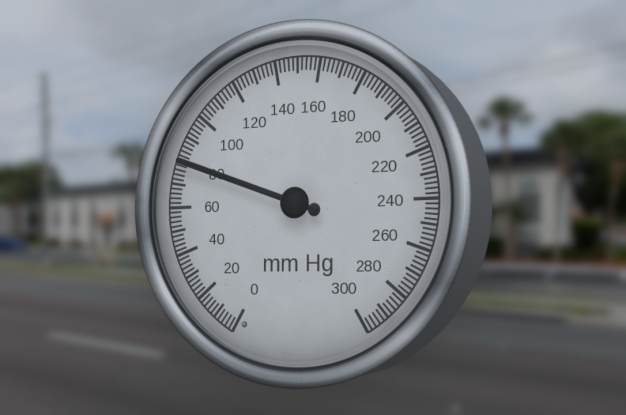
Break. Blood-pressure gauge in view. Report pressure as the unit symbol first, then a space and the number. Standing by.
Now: mmHg 80
